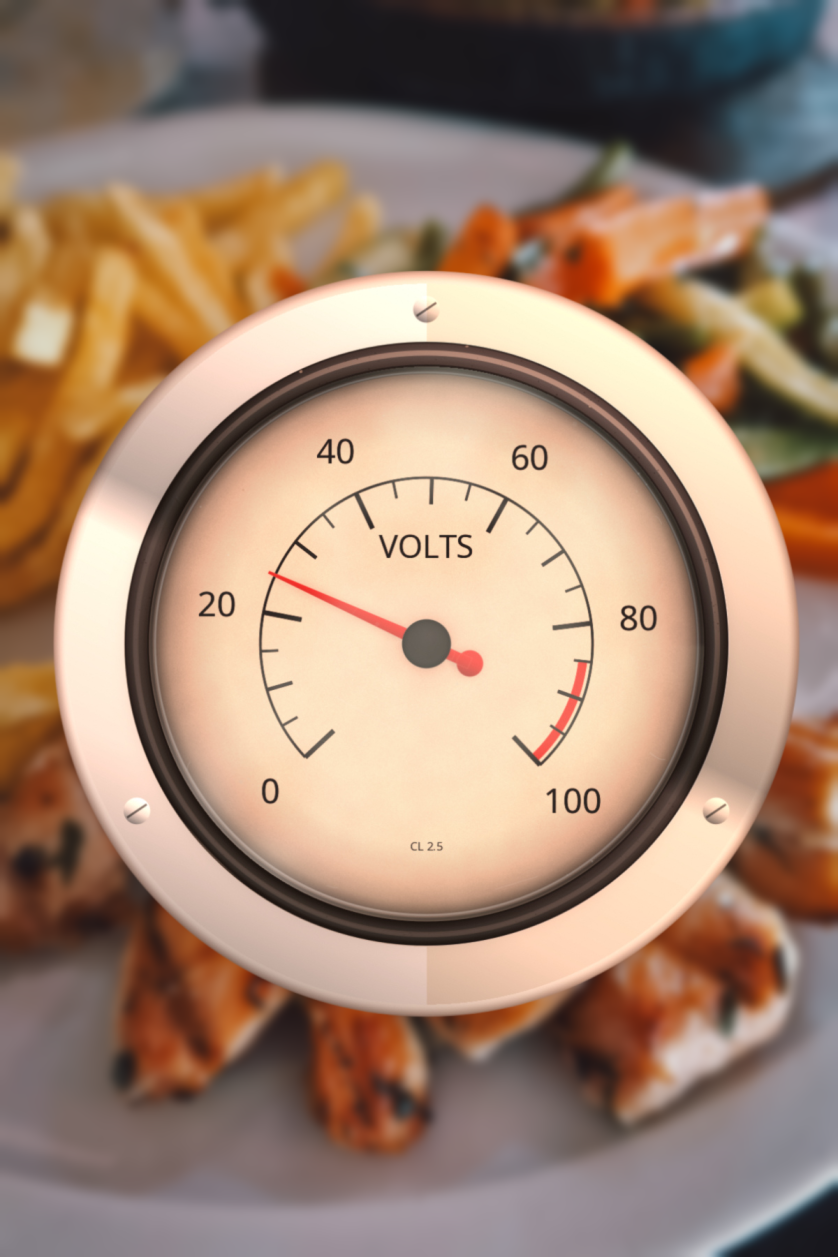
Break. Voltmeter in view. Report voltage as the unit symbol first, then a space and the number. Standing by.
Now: V 25
